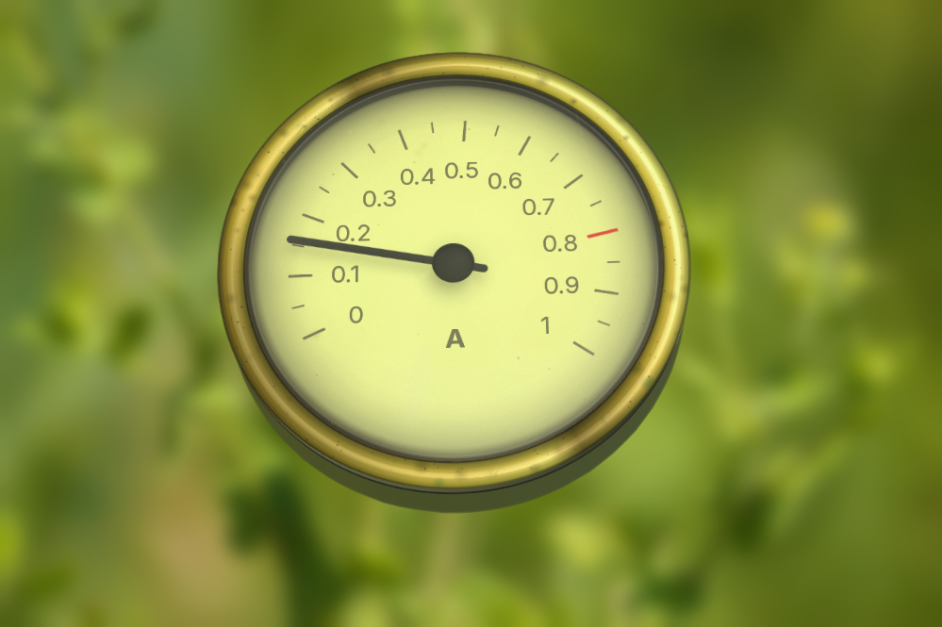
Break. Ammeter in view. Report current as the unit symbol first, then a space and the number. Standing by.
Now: A 0.15
